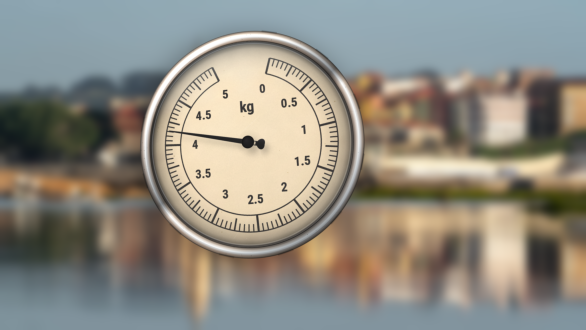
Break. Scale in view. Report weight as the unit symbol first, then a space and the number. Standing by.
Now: kg 4.15
